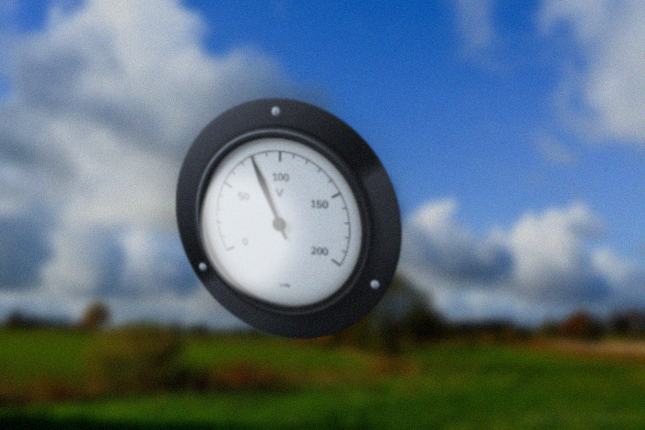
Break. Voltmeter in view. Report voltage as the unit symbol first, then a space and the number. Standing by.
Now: V 80
